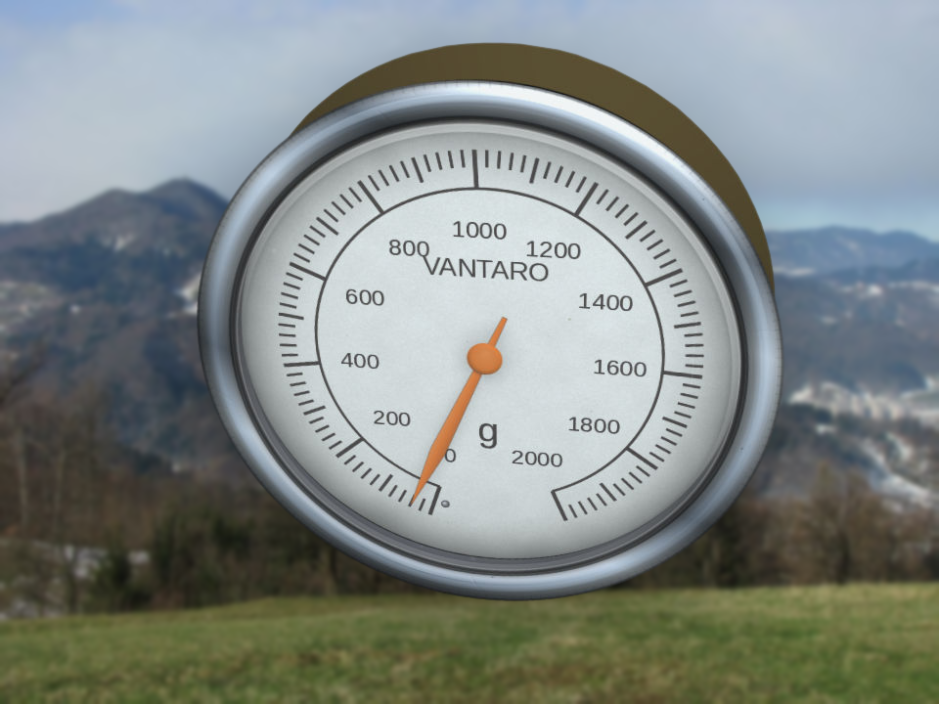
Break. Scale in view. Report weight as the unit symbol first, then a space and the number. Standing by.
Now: g 40
